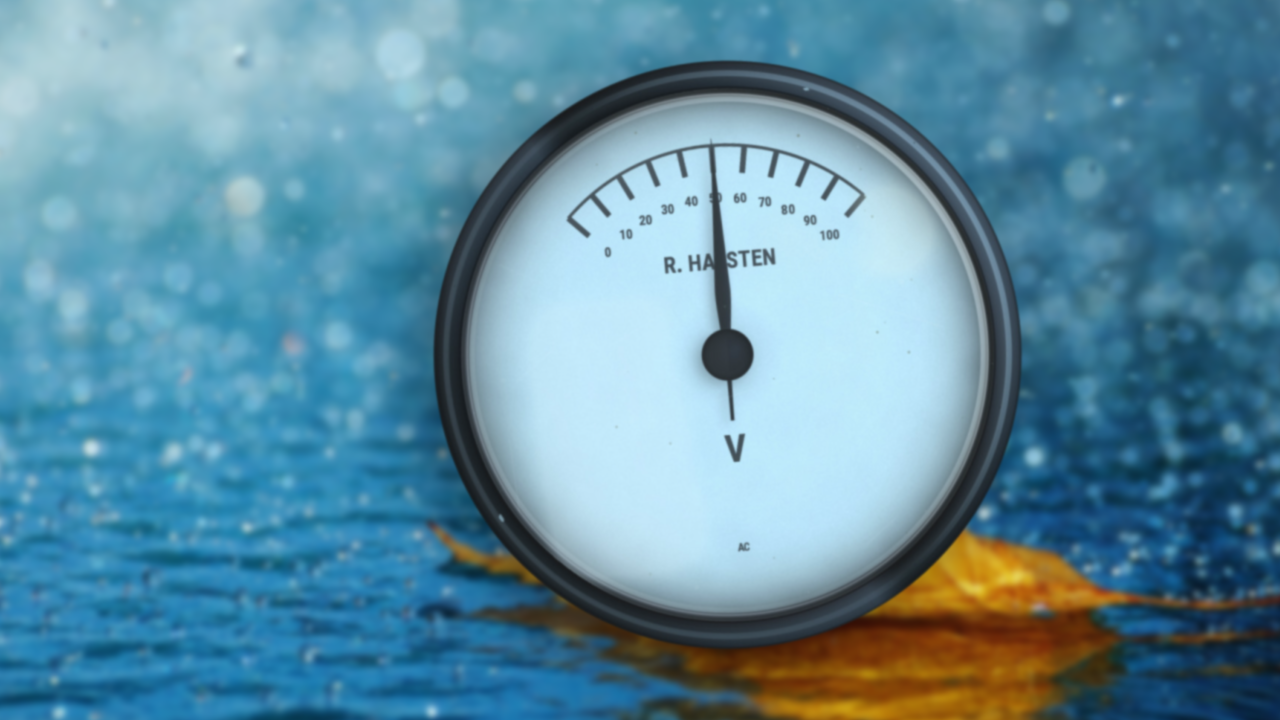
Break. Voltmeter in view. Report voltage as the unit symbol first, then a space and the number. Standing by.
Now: V 50
